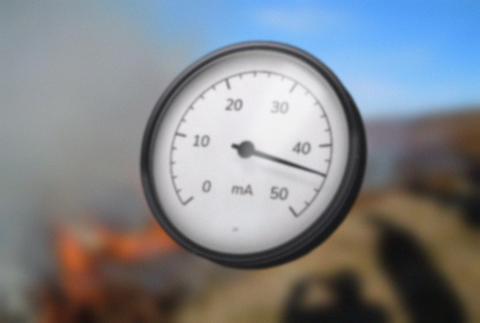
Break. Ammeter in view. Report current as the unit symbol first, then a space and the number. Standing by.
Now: mA 44
